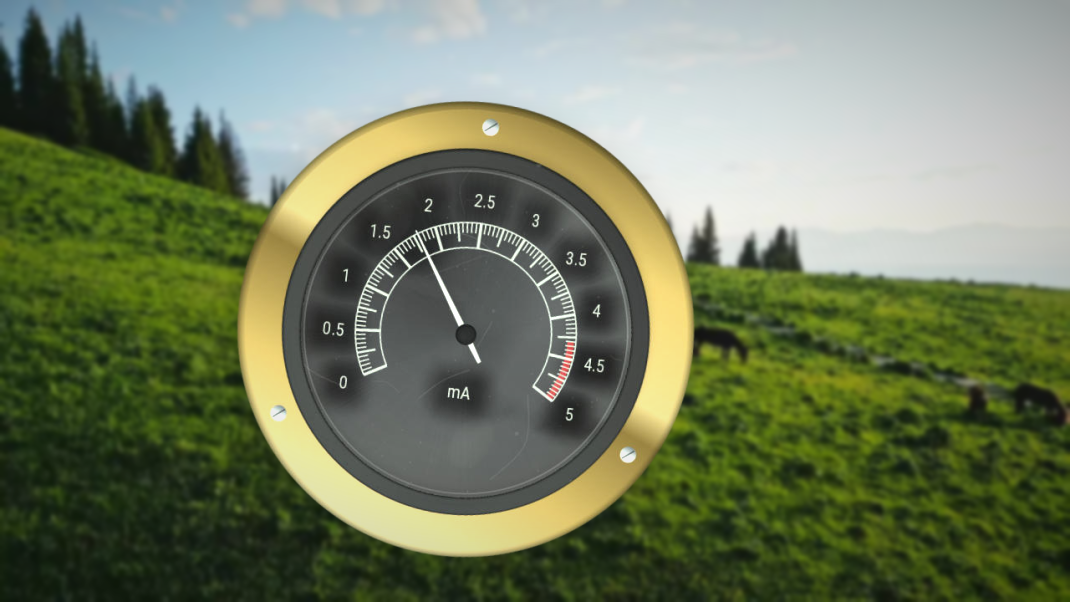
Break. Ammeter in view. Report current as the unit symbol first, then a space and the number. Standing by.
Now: mA 1.8
